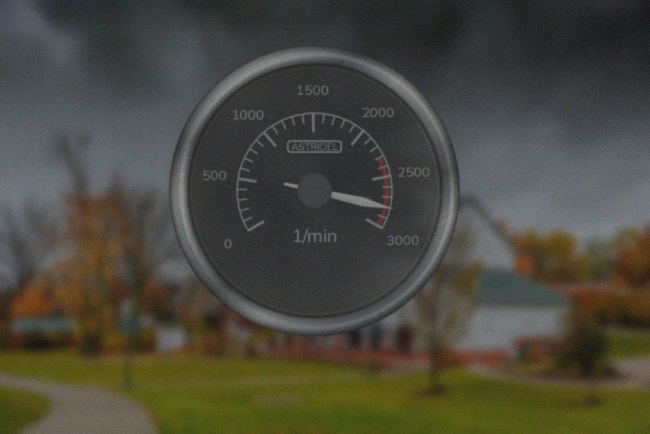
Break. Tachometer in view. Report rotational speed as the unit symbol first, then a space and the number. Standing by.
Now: rpm 2800
